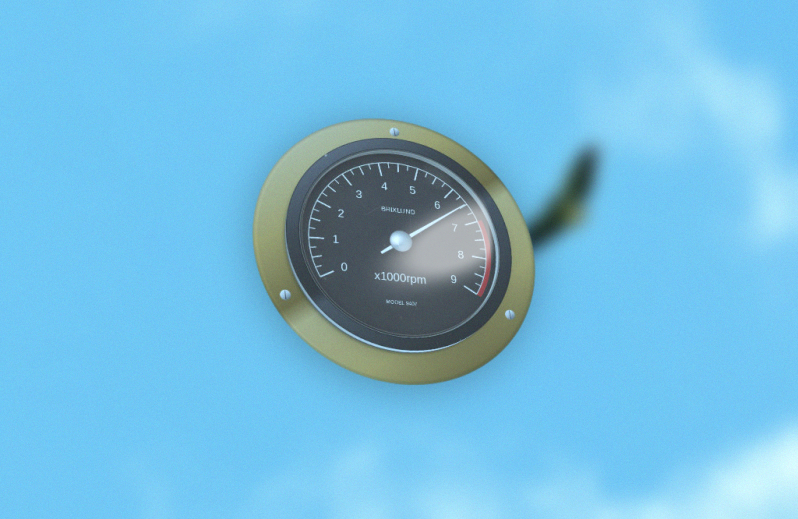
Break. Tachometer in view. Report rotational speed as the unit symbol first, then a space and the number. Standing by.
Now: rpm 6500
